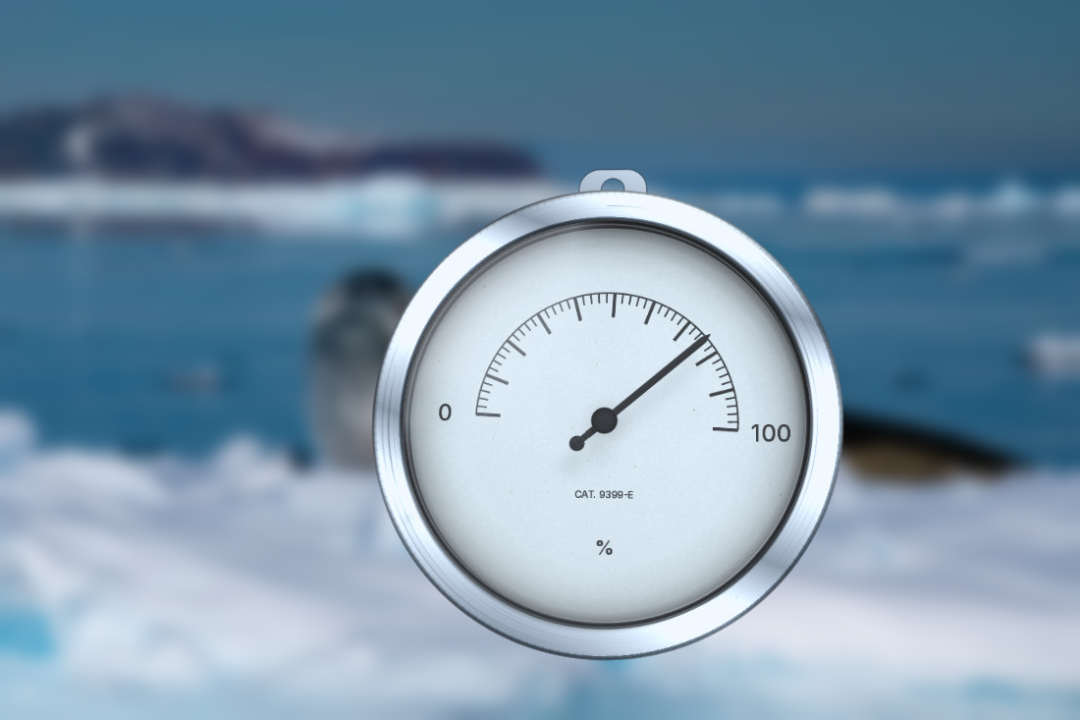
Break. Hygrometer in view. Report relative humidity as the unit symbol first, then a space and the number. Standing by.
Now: % 76
